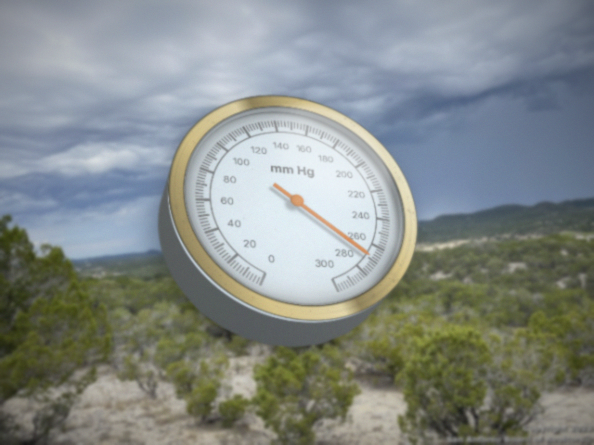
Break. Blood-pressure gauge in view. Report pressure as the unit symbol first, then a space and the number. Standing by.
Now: mmHg 270
